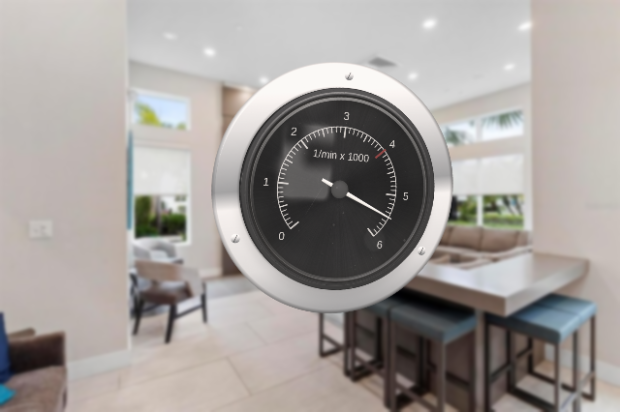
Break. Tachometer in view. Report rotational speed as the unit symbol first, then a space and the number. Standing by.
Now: rpm 5500
